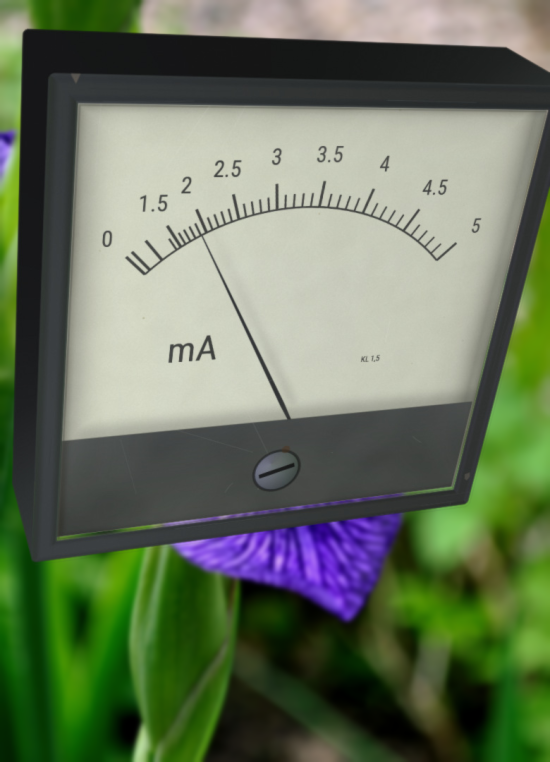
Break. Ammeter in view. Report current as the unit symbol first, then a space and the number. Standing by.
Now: mA 1.9
